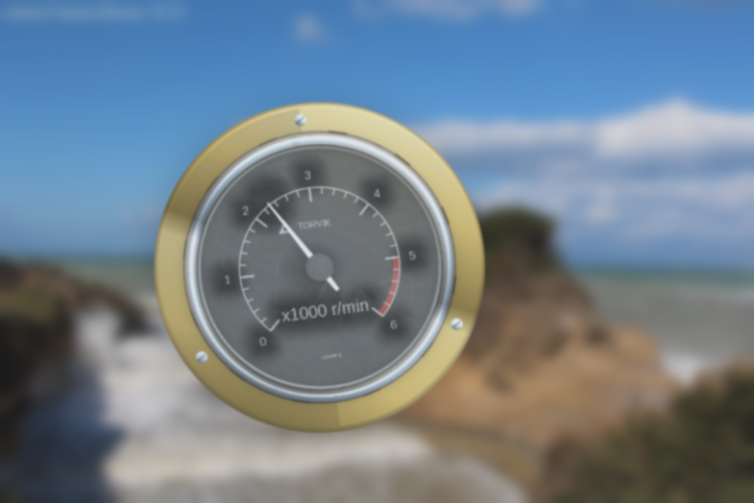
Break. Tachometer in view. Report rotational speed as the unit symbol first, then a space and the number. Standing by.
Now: rpm 2300
